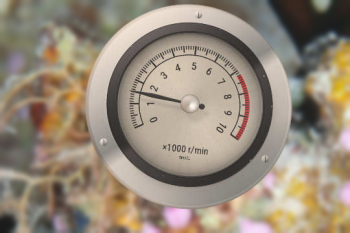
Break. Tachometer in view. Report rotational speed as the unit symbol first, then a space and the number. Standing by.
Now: rpm 1500
